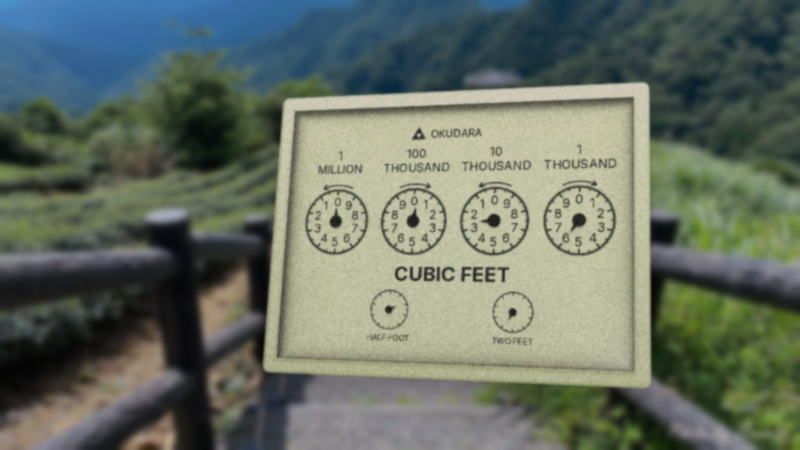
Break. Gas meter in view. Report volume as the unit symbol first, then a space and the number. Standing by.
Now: ft³ 2600
